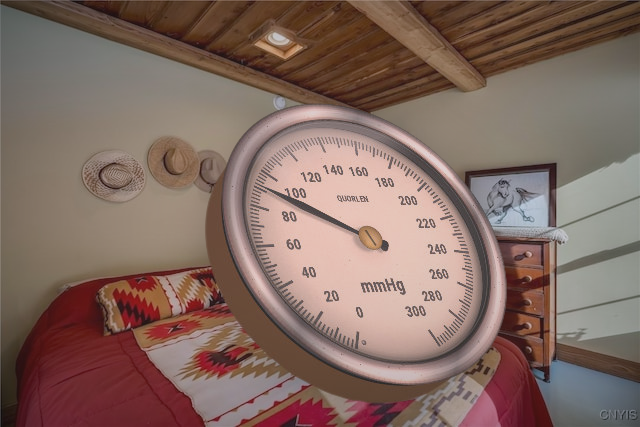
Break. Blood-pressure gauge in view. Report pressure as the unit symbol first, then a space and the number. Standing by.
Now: mmHg 90
